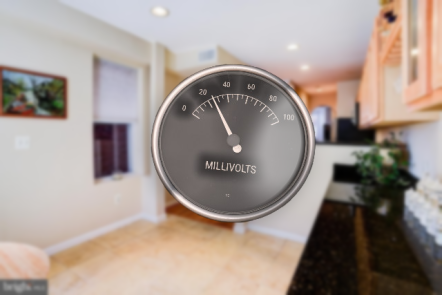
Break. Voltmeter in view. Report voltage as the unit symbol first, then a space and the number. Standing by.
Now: mV 25
